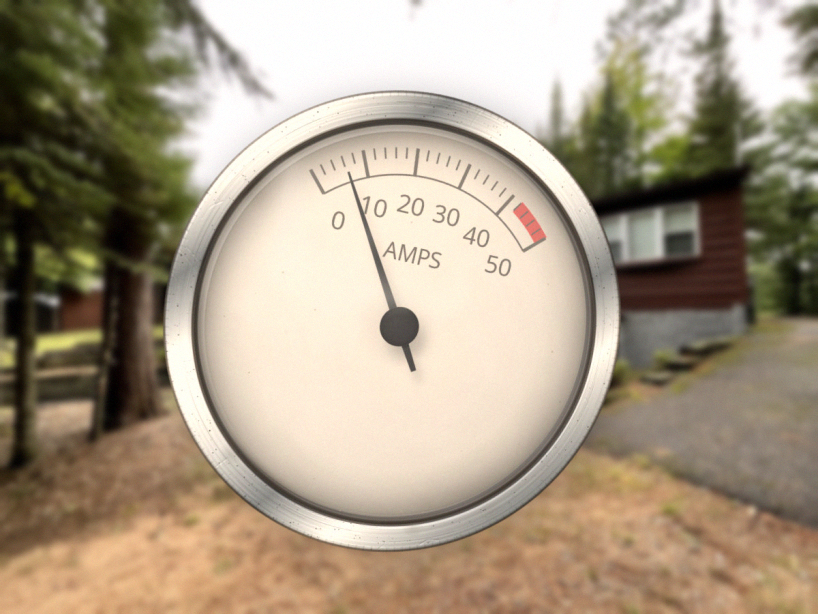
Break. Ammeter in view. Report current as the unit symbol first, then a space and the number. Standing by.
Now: A 6
